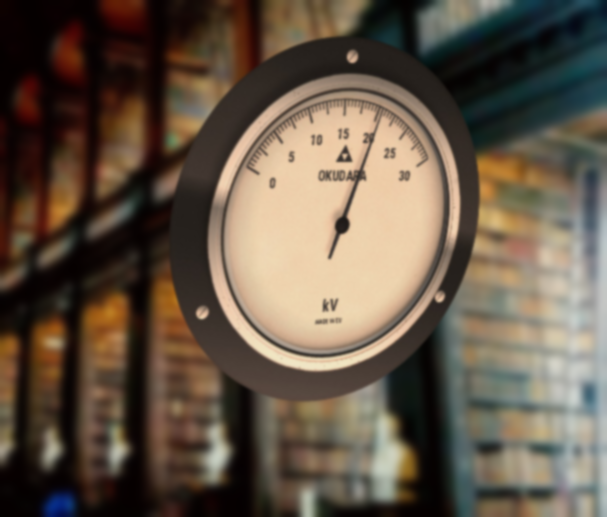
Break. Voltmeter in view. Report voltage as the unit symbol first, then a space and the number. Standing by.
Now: kV 20
